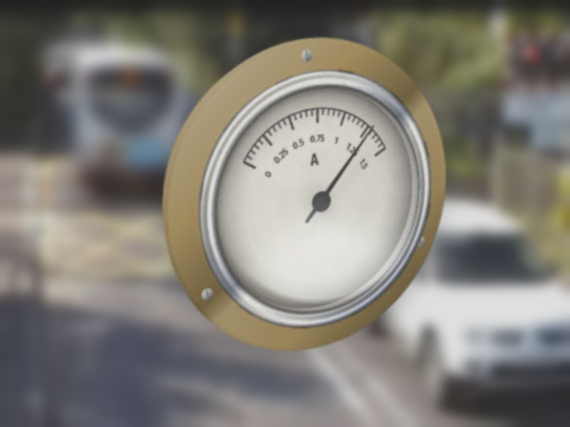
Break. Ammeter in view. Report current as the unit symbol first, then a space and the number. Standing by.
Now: A 1.25
